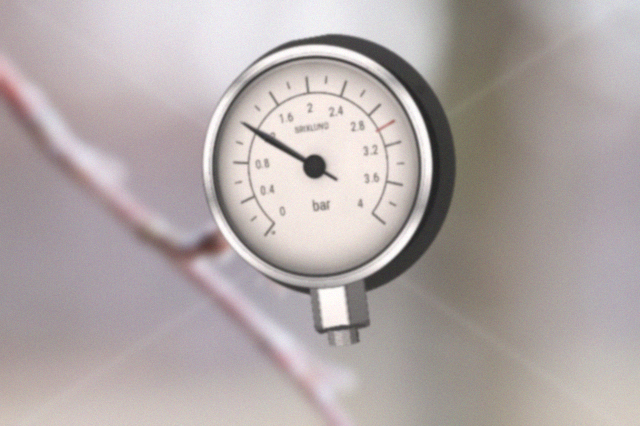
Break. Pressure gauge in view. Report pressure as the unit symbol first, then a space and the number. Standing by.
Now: bar 1.2
